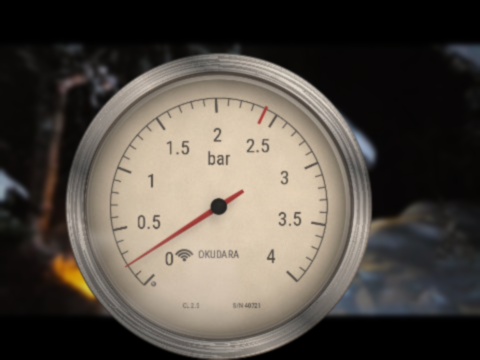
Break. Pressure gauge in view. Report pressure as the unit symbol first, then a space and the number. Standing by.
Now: bar 0.2
